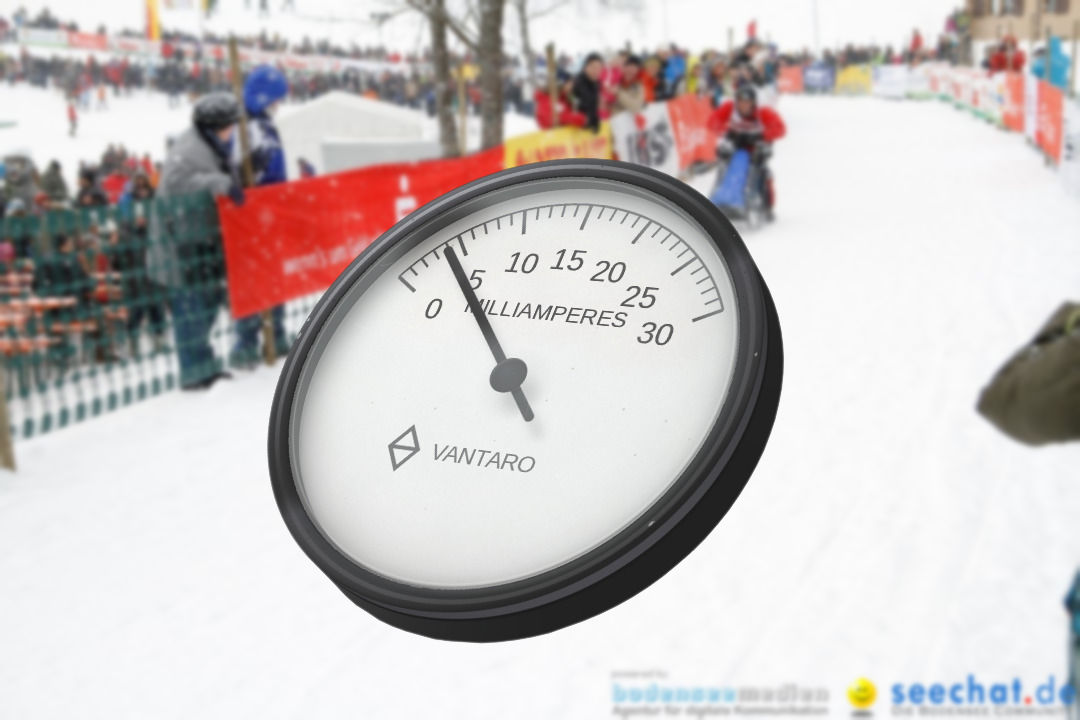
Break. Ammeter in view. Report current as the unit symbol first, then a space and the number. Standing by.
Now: mA 4
